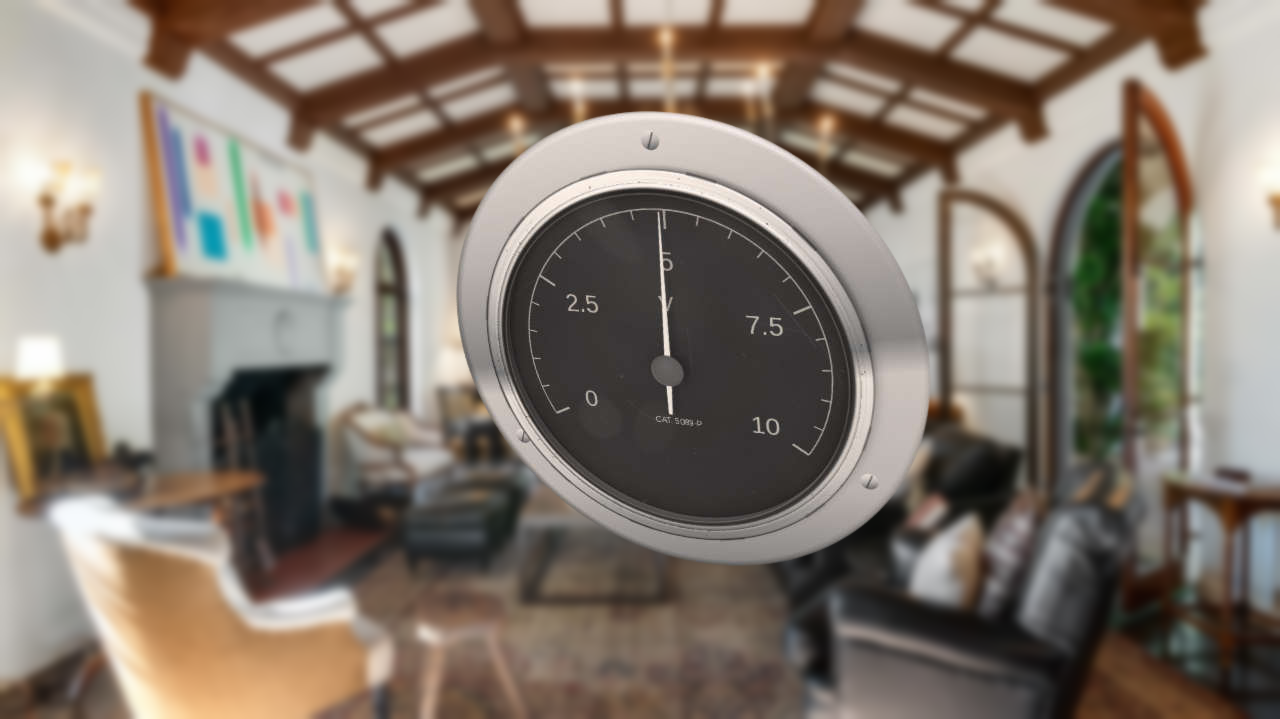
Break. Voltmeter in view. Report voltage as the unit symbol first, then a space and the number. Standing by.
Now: V 5
